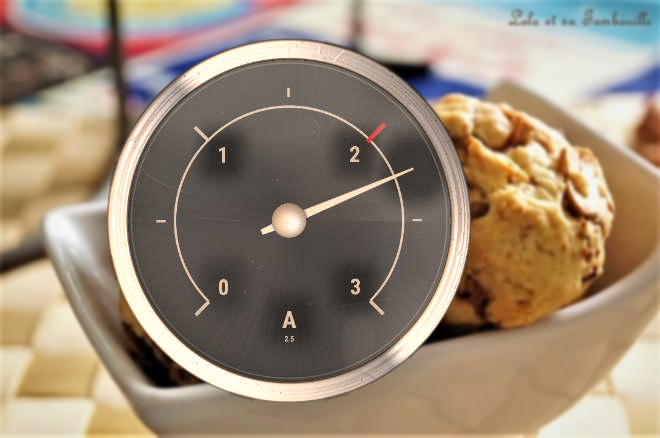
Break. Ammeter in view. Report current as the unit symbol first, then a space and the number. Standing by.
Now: A 2.25
